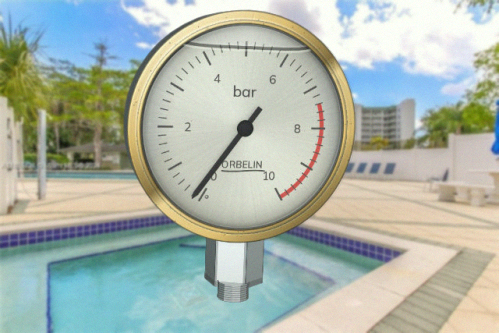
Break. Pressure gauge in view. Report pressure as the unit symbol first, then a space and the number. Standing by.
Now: bar 0.2
